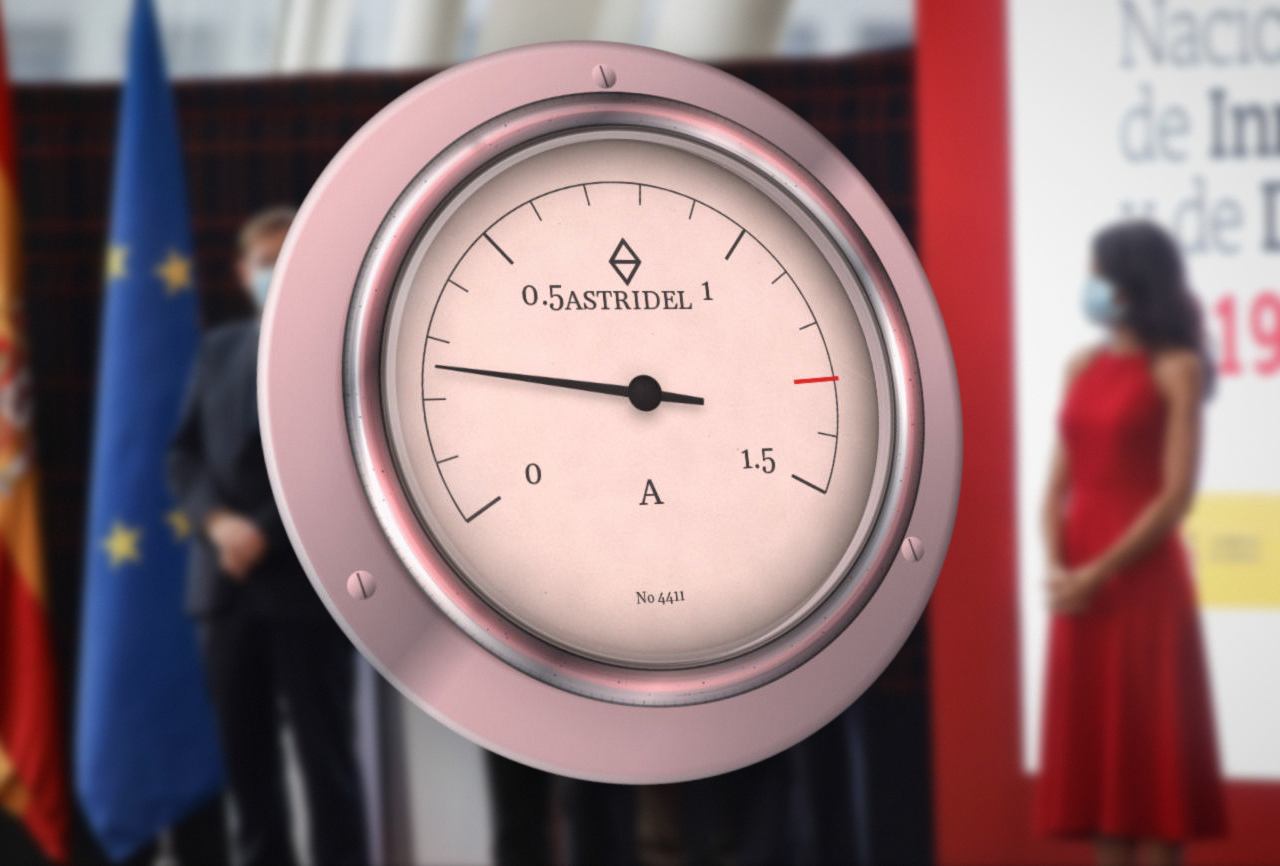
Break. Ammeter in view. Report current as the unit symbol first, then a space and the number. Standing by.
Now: A 0.25
